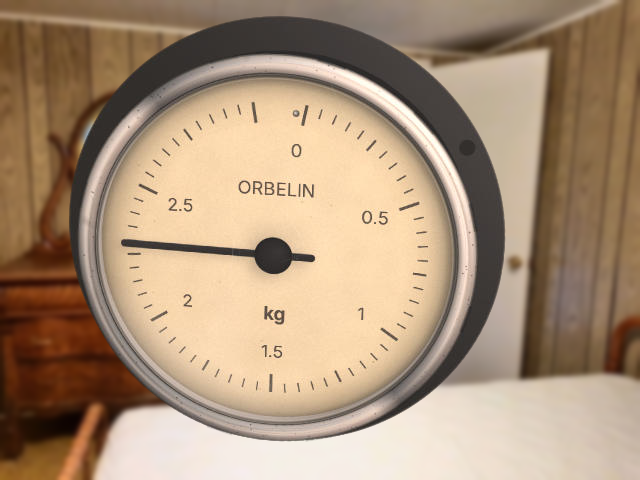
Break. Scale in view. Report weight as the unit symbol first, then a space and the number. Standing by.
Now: kg 2.3
